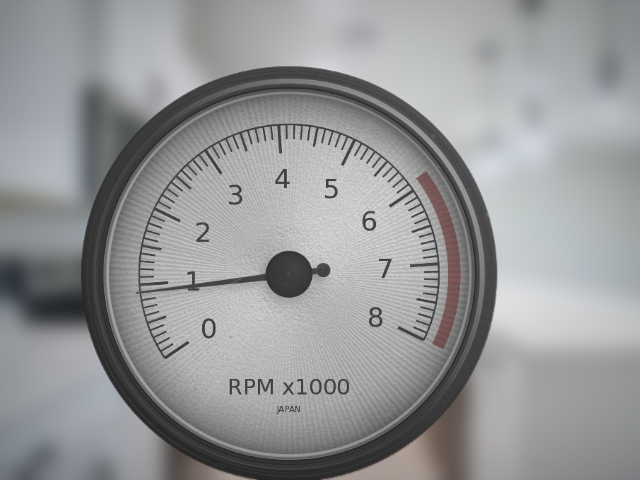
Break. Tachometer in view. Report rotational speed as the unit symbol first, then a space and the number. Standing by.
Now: rpm 900
